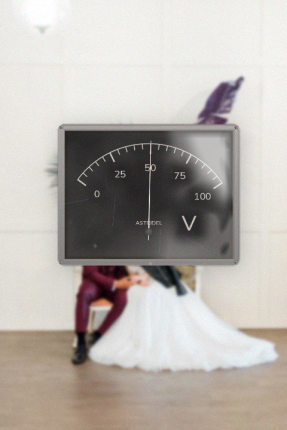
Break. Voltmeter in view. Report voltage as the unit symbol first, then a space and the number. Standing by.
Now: V 50
